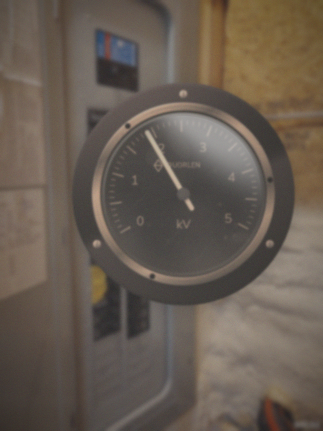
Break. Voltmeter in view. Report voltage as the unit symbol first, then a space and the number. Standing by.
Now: kV 1.9
